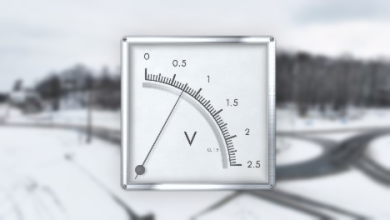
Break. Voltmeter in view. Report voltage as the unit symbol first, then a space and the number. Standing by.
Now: V 0.75
